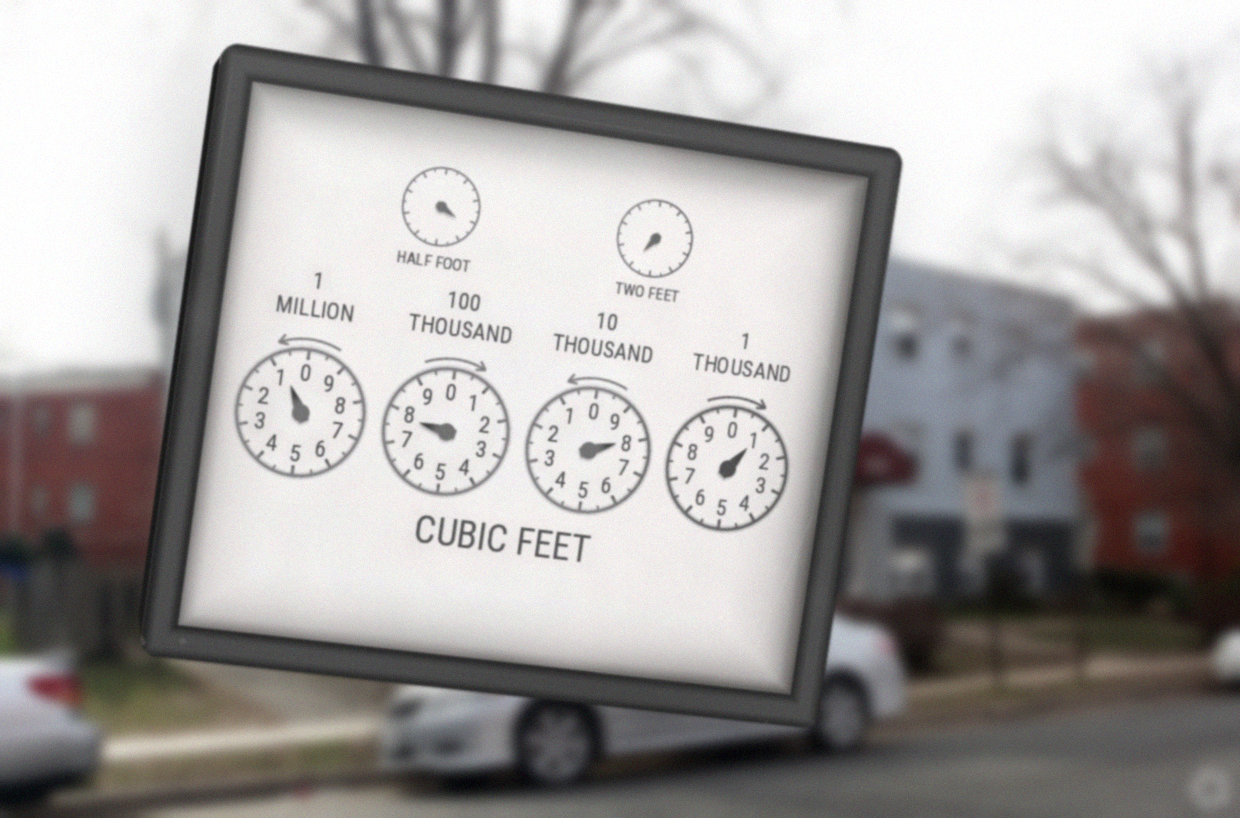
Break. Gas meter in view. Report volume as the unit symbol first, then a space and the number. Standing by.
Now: ft³ 78100
